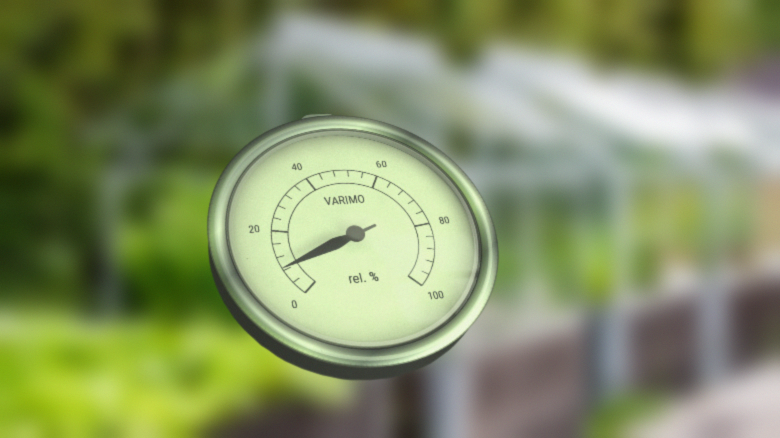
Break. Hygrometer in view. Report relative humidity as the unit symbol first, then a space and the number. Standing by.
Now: % 8
